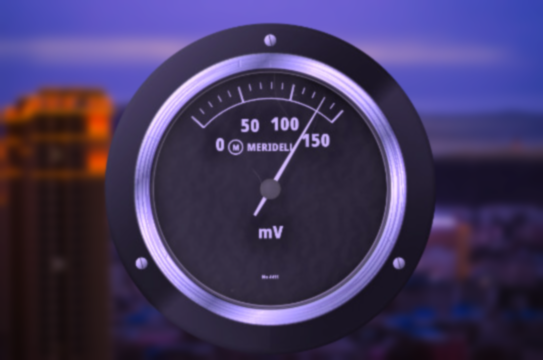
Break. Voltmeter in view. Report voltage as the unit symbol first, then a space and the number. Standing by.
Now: mV 130
